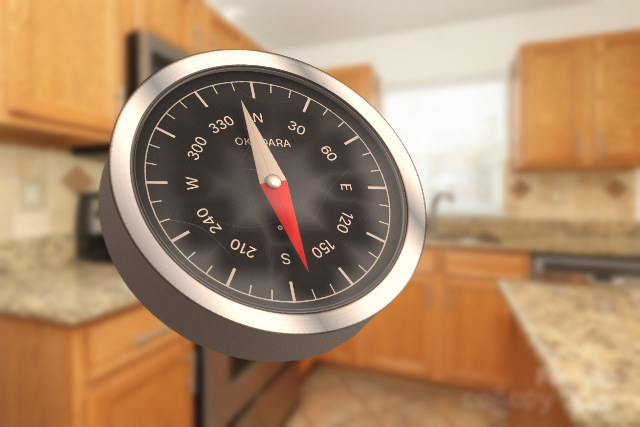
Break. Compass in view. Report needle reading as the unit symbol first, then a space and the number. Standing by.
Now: ° 170
